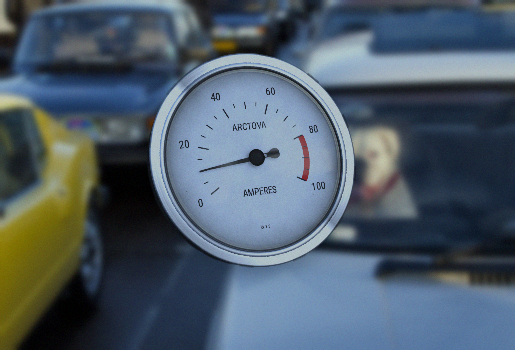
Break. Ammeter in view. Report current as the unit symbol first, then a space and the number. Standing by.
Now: A 10
